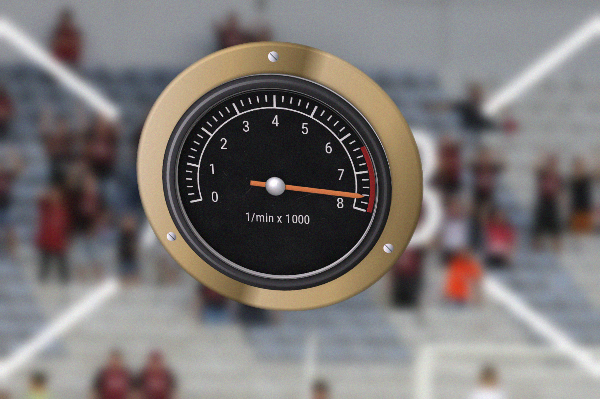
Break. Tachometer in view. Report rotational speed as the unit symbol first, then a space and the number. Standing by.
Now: rpm 7600
